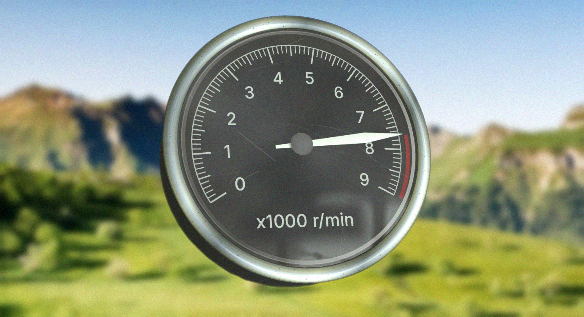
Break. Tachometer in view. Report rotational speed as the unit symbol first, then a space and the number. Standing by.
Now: rpm 7700
